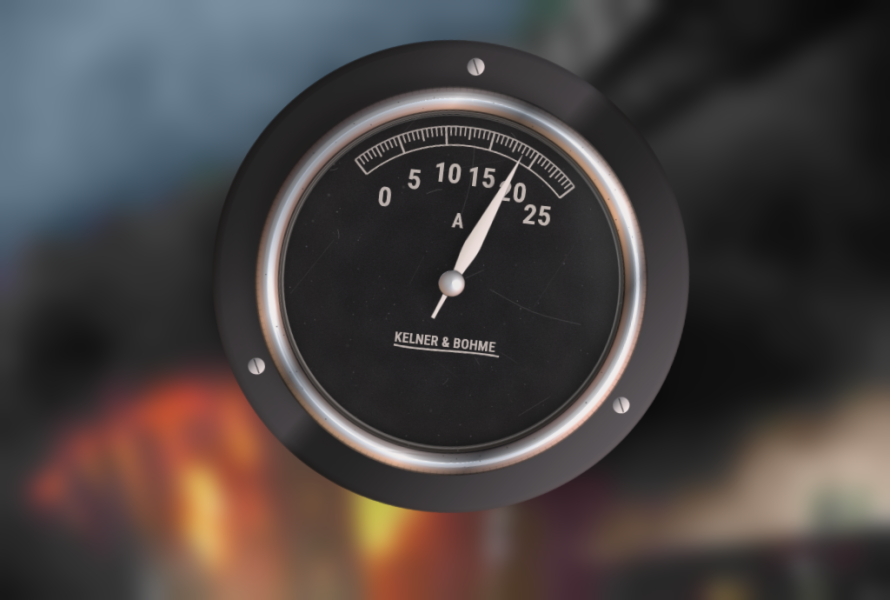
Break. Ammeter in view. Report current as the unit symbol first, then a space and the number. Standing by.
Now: A 18.5
